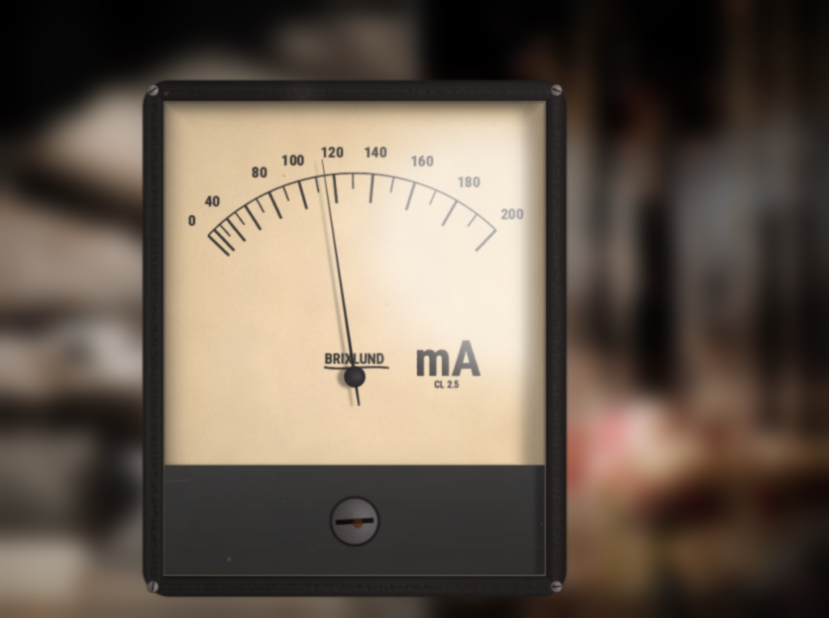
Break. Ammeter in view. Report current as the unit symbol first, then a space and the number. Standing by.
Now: mA 115
